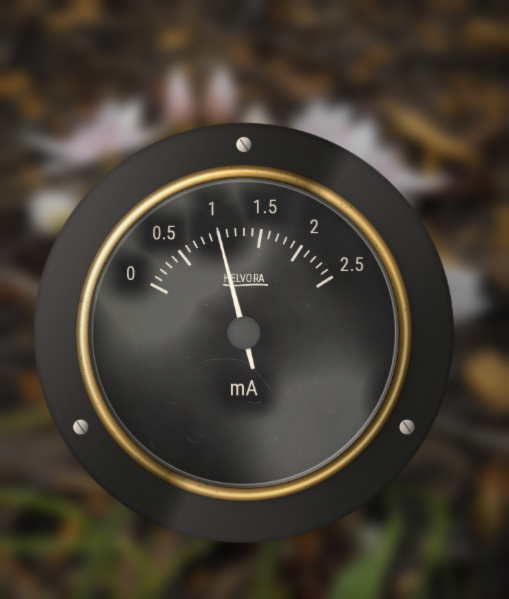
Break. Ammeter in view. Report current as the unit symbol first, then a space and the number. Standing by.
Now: mA 1
